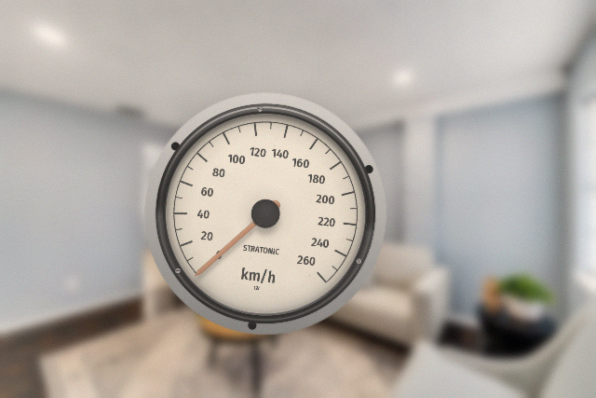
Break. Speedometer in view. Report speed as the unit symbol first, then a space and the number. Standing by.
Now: km/h 0
